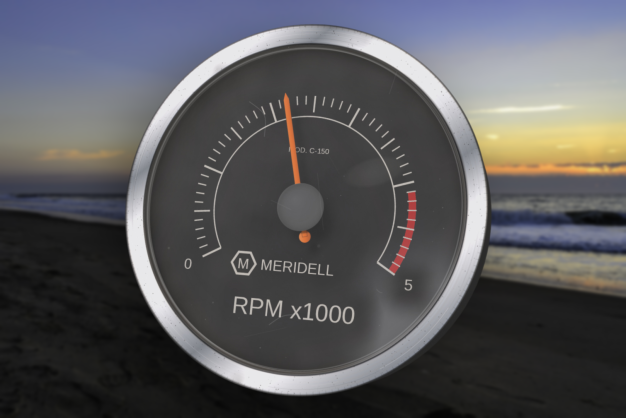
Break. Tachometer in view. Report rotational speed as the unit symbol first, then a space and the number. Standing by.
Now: rpm 2200
